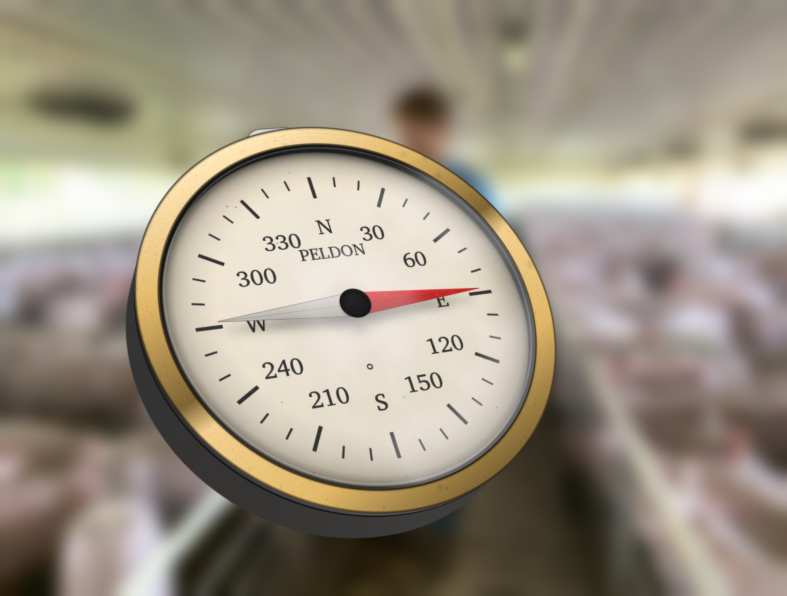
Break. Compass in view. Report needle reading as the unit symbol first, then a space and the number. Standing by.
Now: ° 90
